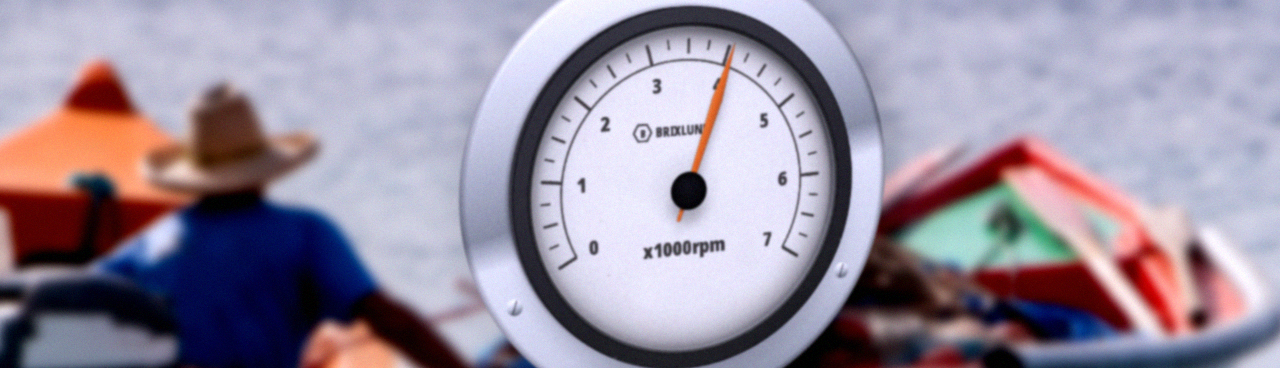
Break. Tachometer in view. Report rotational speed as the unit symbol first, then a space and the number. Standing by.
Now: rpm 4000
